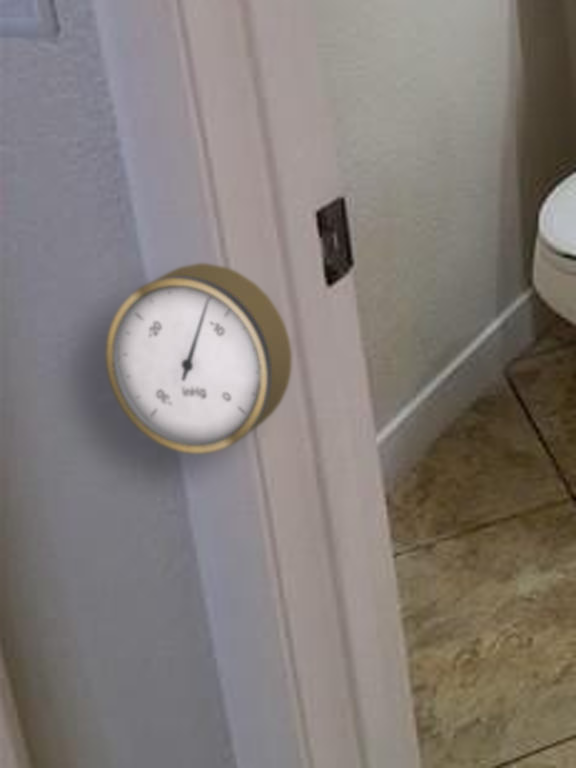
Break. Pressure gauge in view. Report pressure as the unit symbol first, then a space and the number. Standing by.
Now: inHg -12
